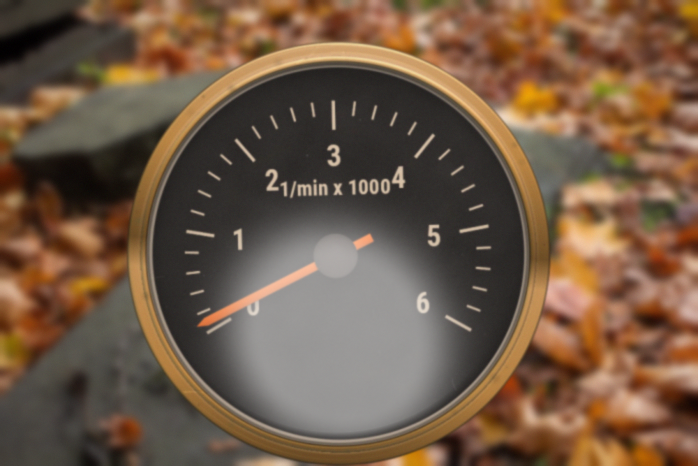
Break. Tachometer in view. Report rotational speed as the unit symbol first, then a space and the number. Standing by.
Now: rpm 100
